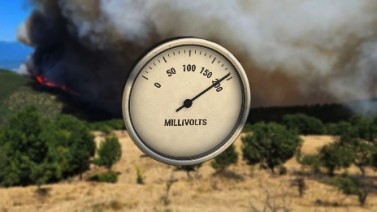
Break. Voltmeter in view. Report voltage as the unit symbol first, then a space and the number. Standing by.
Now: mV 190
